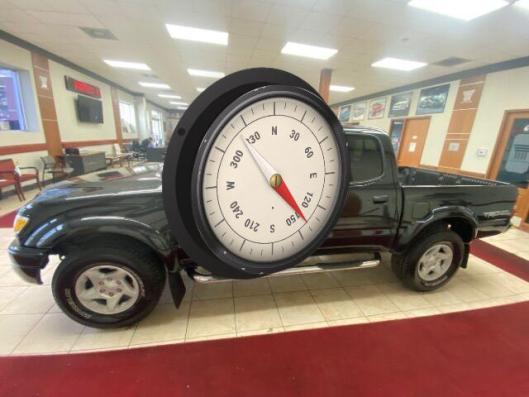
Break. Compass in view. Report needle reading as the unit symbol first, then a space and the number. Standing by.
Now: ° 140
